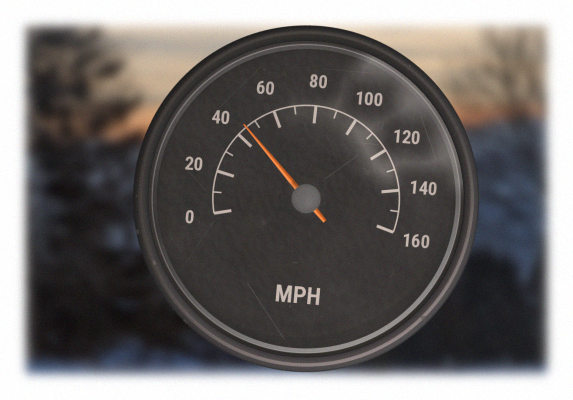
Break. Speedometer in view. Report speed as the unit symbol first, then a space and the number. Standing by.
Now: mph 45
